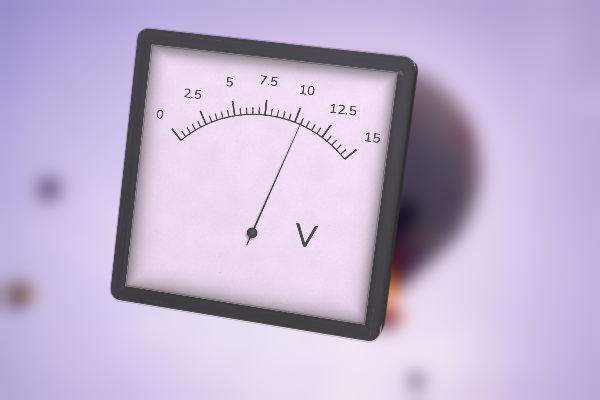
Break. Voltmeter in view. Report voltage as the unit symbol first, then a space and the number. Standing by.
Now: V 10.5
